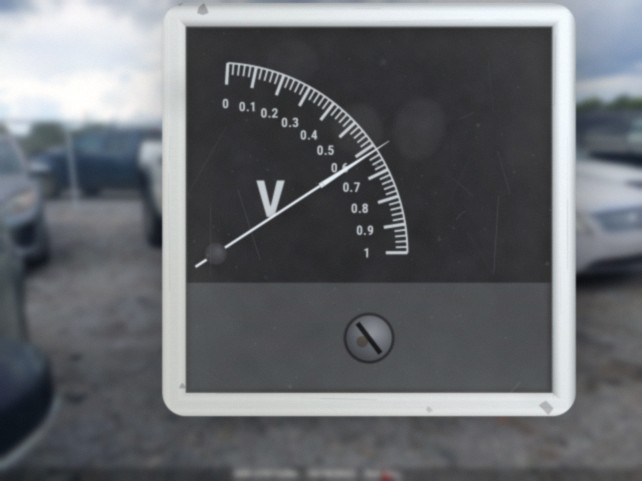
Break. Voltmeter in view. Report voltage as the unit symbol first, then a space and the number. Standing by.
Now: V 0.62
